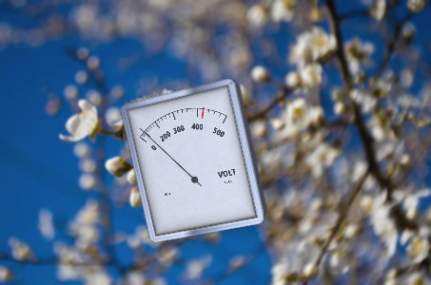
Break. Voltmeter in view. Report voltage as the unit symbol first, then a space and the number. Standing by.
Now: V 100
